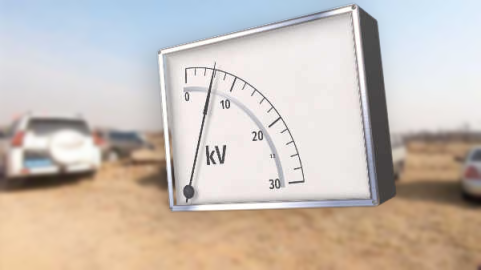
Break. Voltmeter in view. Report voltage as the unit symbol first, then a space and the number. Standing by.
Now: kV 6
